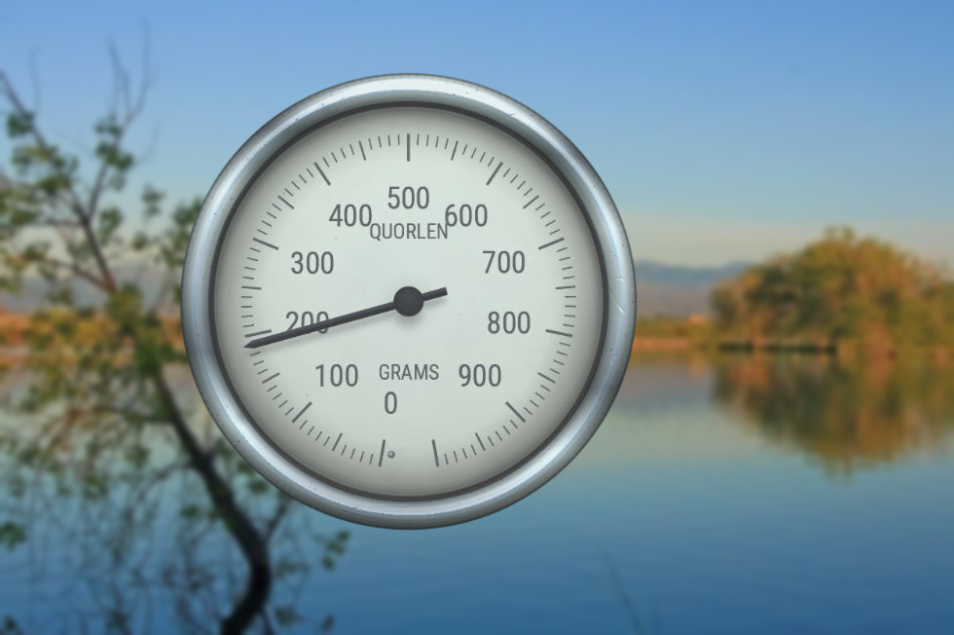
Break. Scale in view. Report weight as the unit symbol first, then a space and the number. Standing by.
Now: g 190
